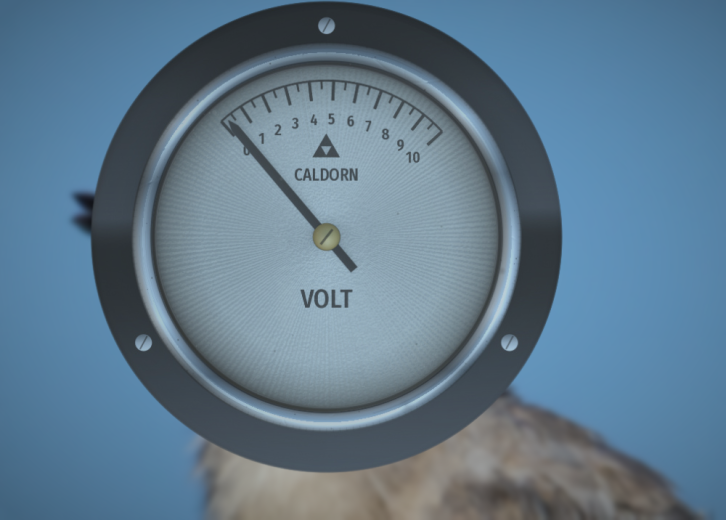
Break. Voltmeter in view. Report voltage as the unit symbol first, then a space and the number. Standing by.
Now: V 0.25
